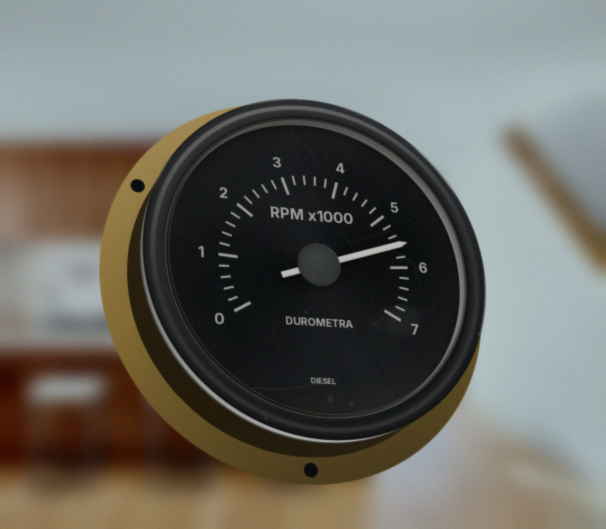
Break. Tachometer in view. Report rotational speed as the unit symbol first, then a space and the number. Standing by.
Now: rpm 5600
